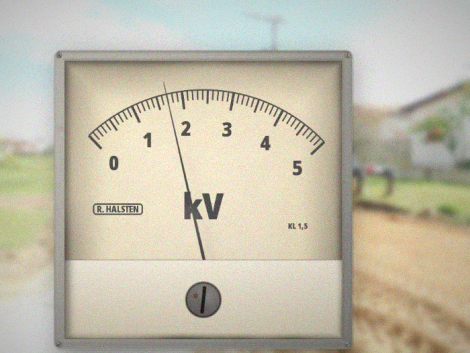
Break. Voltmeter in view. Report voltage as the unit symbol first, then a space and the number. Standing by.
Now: kV 1.7
